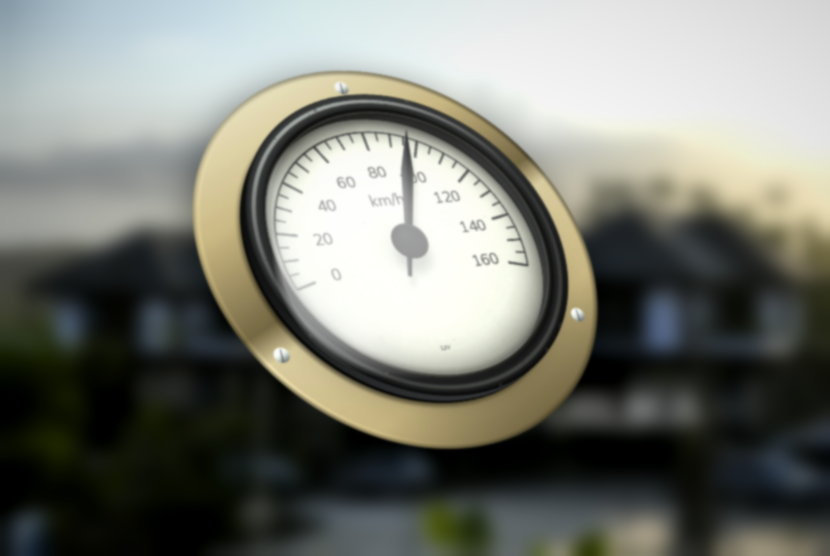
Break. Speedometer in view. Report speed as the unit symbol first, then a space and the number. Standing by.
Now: km/h 95
